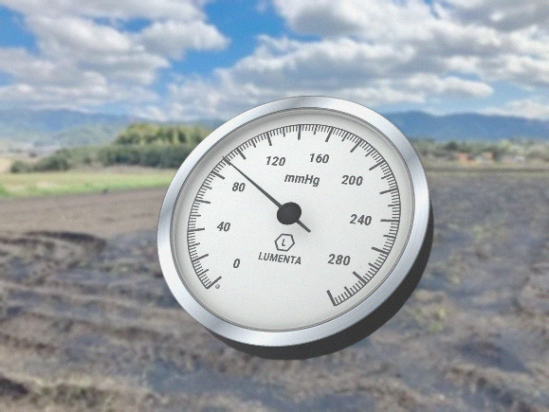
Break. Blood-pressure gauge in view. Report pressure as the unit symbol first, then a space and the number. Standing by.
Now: mmHg 90
